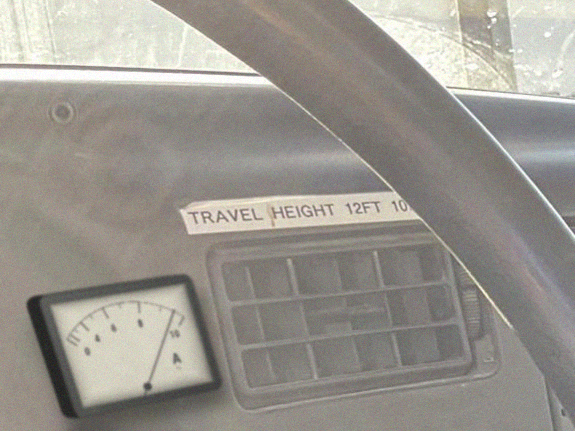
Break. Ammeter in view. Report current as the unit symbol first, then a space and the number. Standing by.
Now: A 9.5
